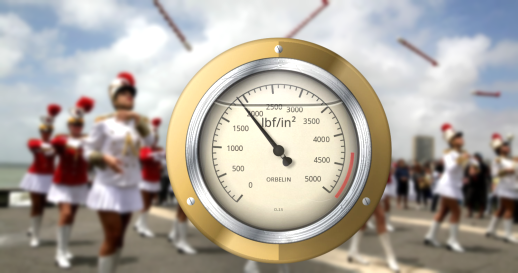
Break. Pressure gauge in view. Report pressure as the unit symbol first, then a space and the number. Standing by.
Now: psi 1900
